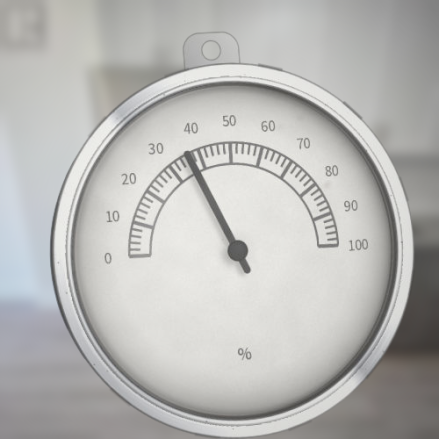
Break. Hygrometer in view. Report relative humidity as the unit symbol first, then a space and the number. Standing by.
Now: % 36
